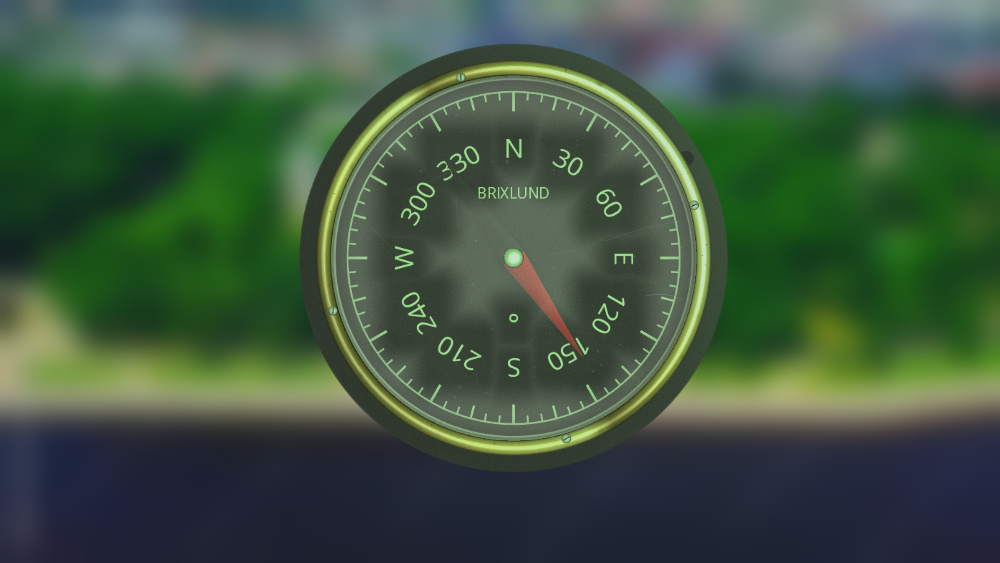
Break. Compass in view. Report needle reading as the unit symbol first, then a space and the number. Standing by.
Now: ° 145
